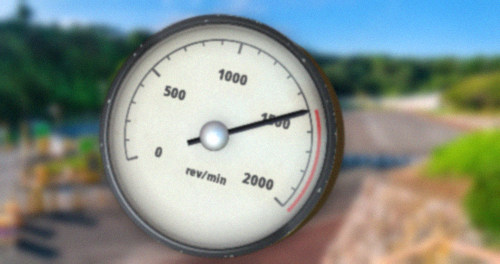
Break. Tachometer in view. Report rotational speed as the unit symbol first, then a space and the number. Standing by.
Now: rpm 1500
